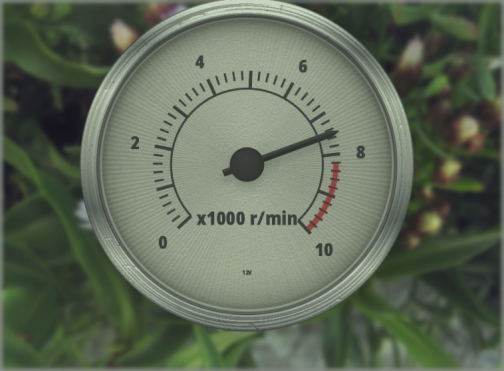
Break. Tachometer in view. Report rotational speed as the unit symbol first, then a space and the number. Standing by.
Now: rpm 7500
